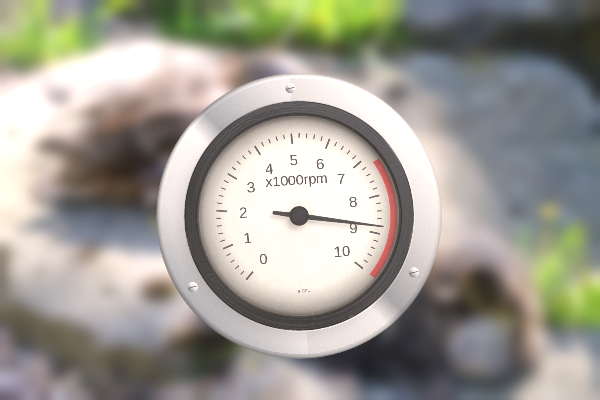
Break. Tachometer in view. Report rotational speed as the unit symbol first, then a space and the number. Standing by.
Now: rpm 8800
